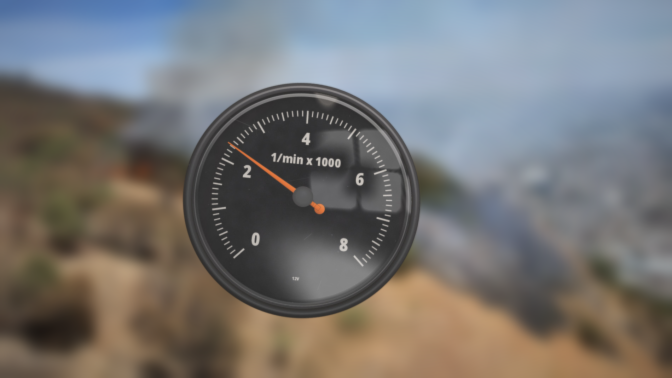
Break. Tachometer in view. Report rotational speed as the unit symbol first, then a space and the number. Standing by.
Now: rpm 2300
